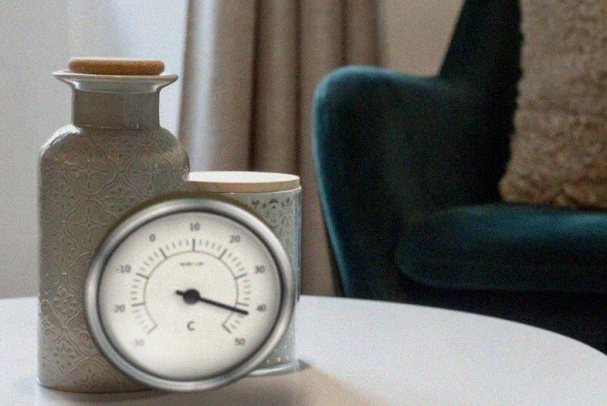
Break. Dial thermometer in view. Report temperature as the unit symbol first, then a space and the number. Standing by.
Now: °C 42
